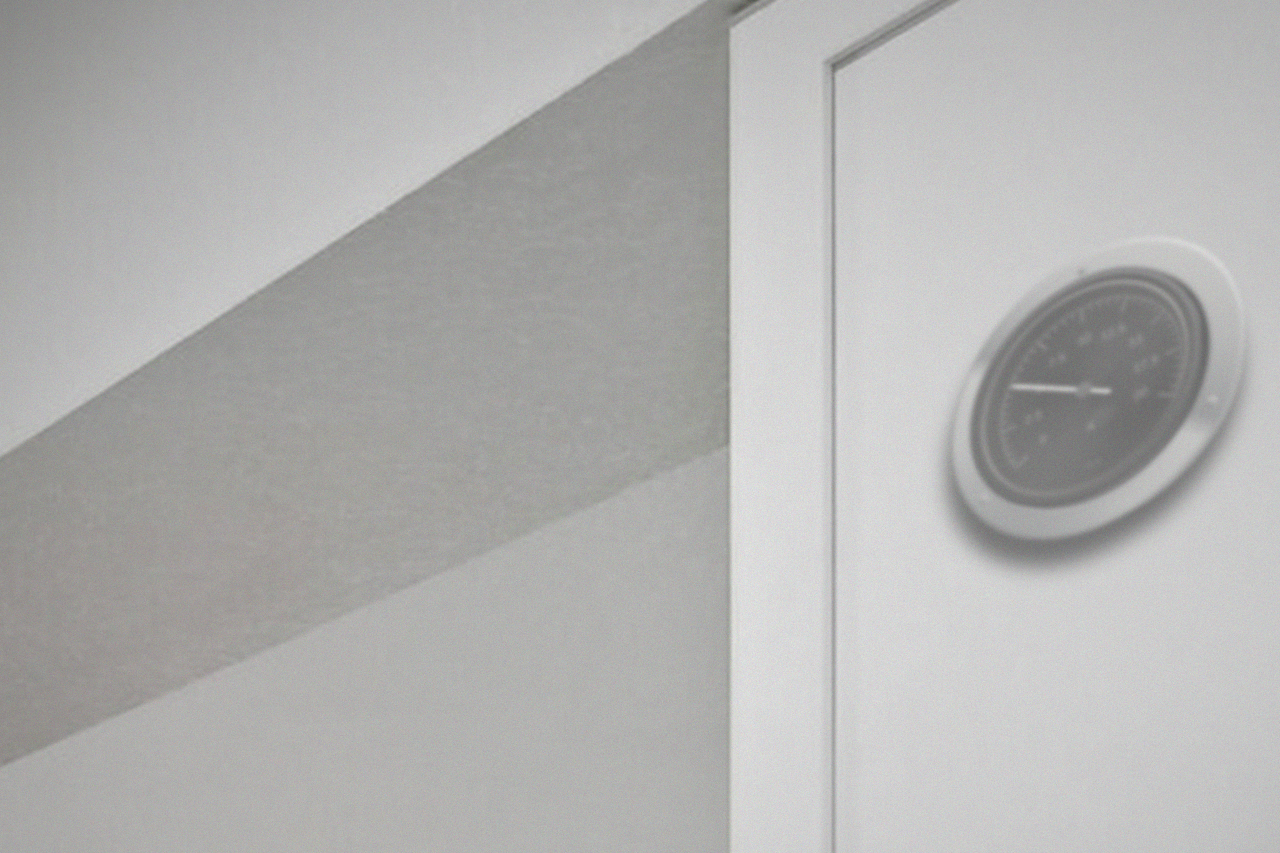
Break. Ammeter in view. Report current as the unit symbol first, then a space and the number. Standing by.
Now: A 5
